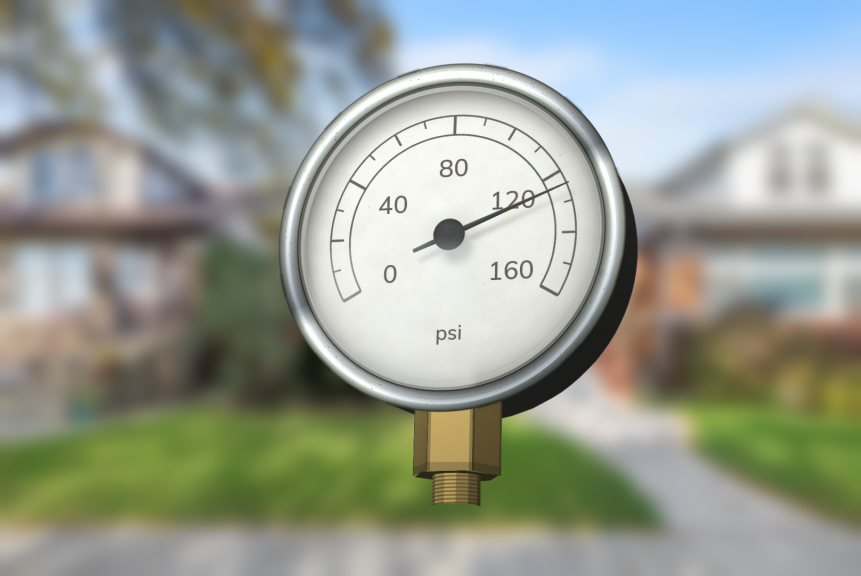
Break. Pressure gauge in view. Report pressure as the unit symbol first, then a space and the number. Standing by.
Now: psi 125
